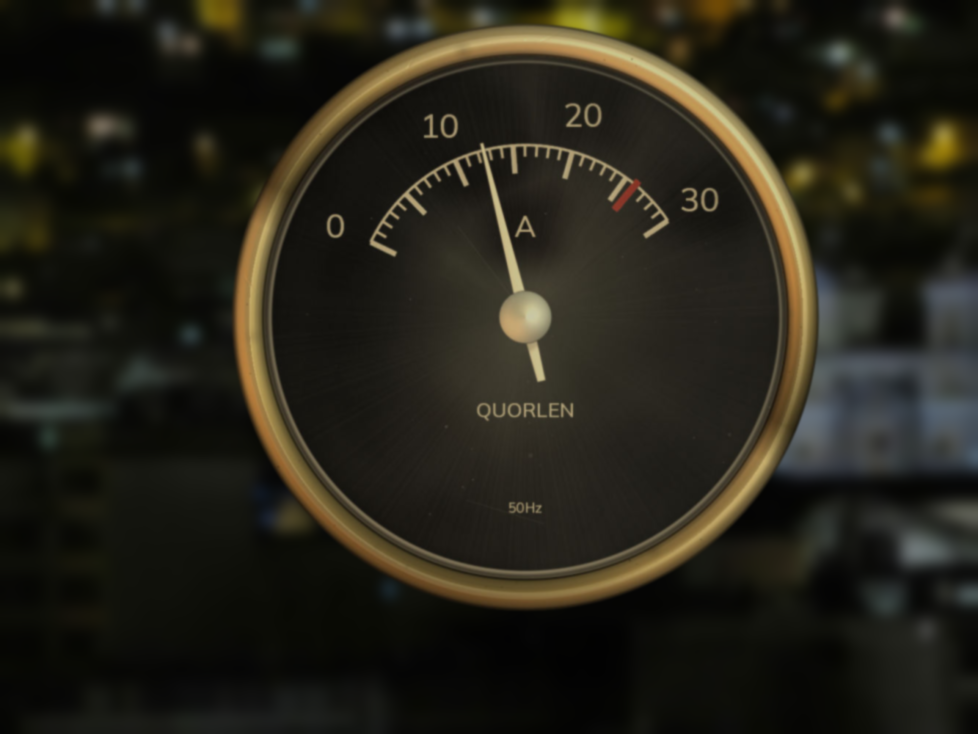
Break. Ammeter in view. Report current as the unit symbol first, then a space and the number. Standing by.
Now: A 12.5
